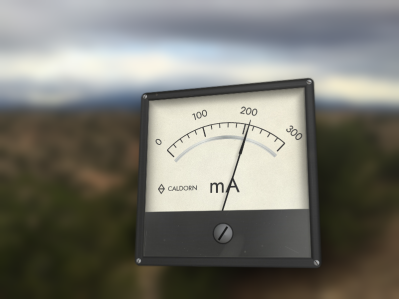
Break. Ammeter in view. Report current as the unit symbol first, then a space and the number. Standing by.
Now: mA 210
